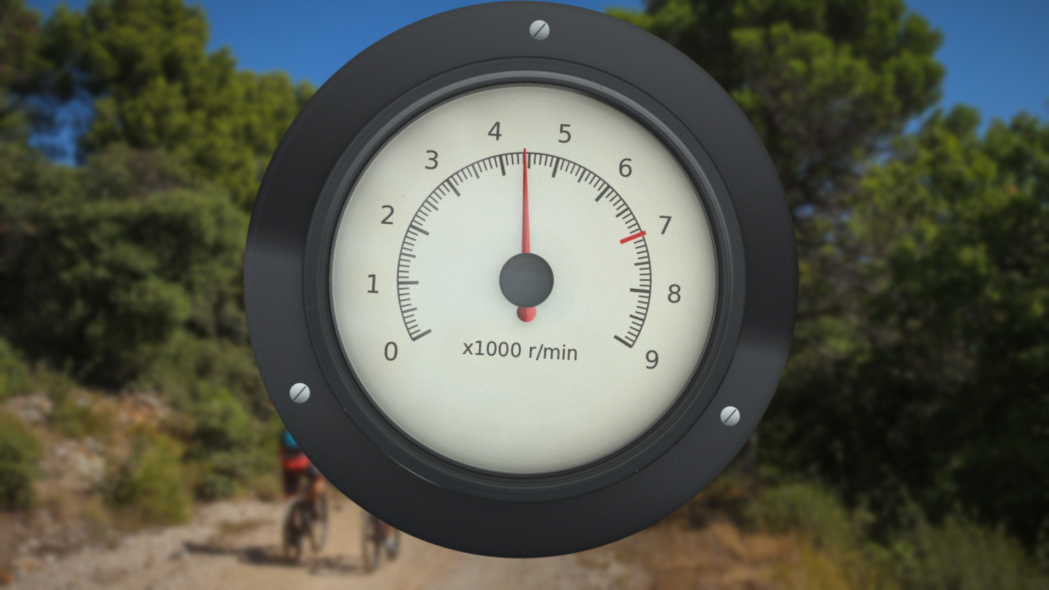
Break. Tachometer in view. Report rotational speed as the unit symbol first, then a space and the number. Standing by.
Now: rpm 4400
